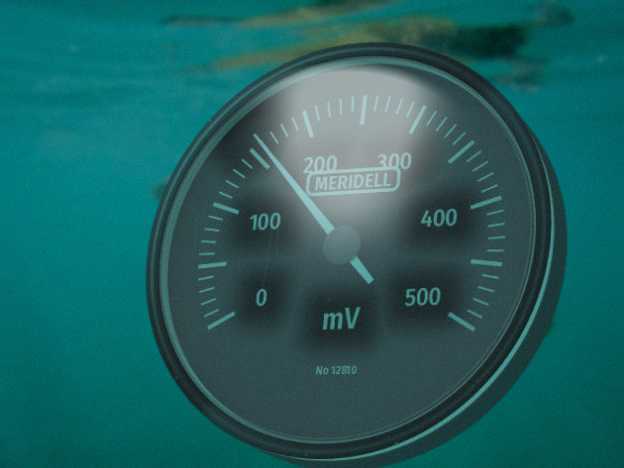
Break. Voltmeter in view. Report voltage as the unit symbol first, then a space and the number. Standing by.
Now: mV 160
